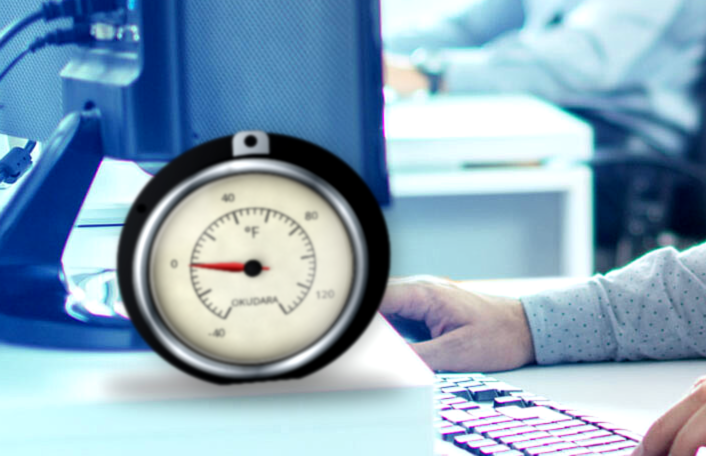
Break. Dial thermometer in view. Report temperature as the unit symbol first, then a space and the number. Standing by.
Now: °F 0
